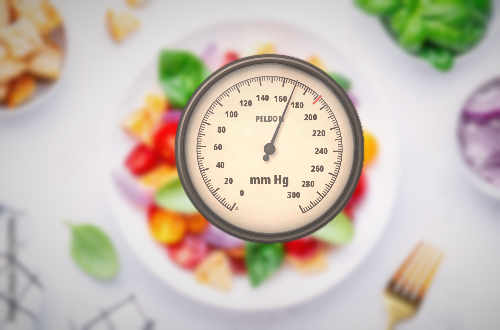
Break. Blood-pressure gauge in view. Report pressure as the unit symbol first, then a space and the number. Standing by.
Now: mmHg 170
